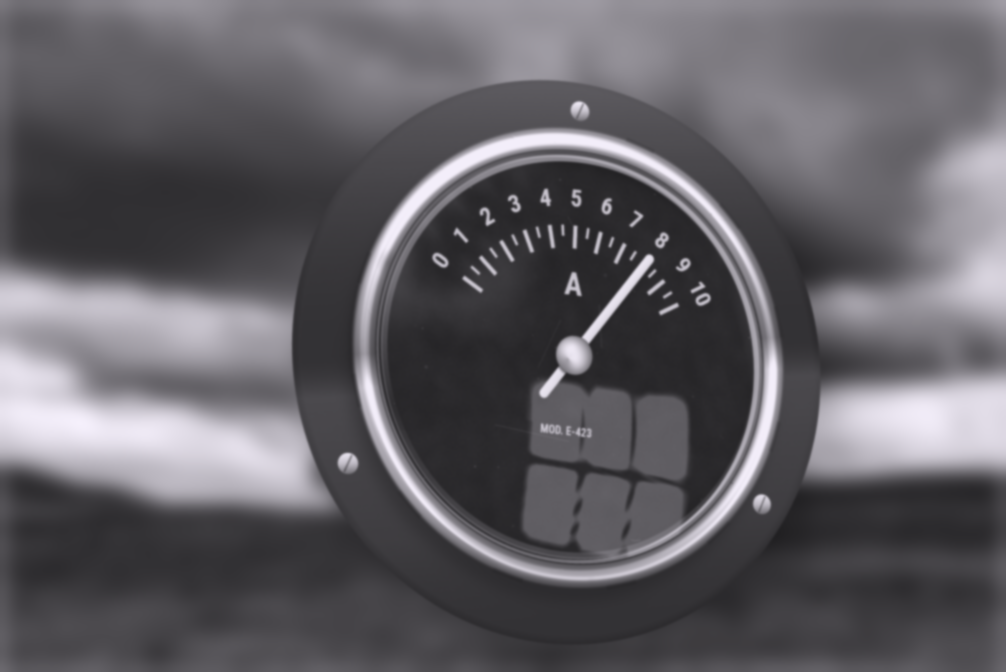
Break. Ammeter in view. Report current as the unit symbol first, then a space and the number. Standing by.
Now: A 8
